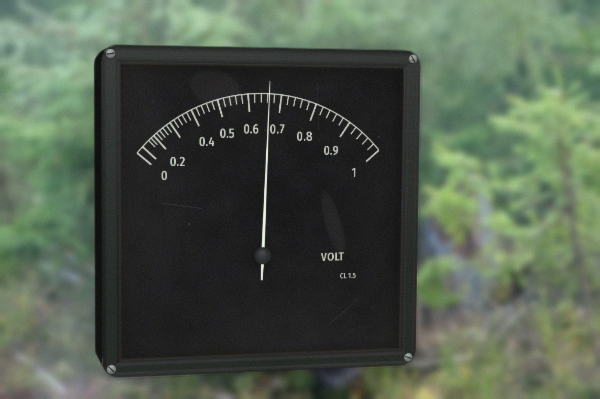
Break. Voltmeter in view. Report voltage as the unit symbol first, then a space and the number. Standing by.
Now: V 0.66
